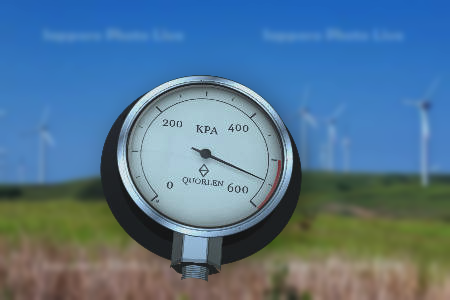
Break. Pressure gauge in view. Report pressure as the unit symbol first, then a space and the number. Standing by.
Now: kPa 550
